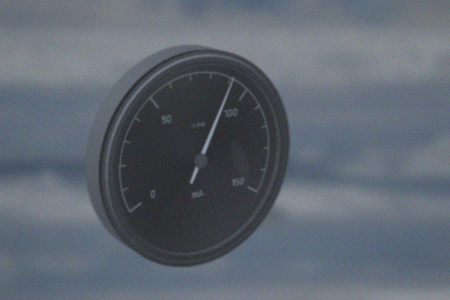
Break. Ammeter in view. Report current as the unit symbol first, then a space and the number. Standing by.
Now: mA 90
